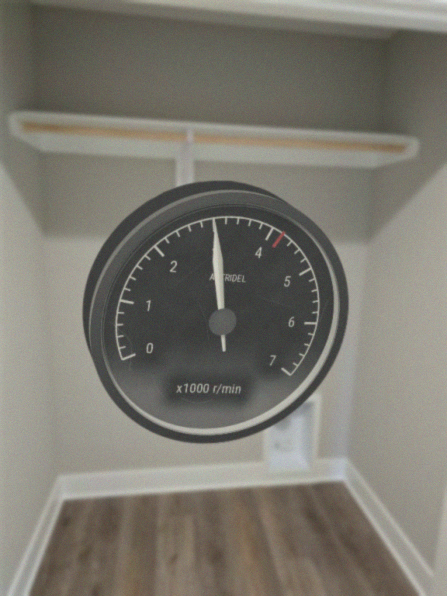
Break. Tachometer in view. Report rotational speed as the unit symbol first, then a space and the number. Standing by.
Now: rpm 3000
